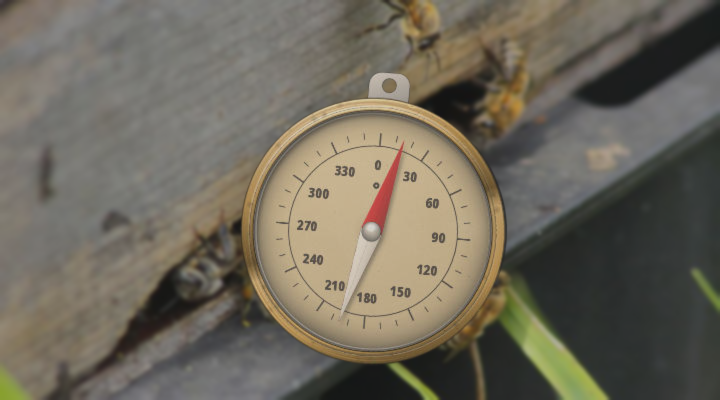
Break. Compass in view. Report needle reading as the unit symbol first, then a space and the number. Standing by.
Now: ° 15
